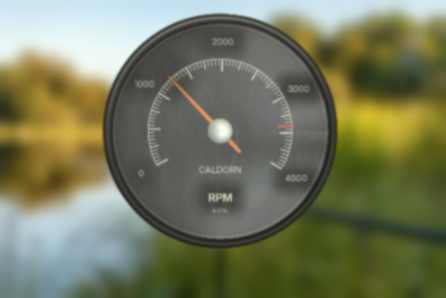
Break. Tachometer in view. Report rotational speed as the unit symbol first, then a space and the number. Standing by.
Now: rpm 1250
